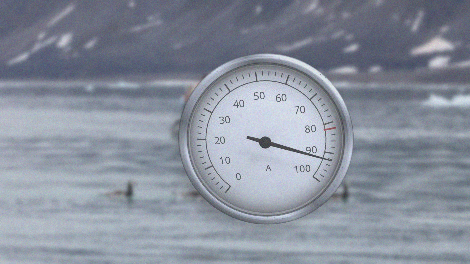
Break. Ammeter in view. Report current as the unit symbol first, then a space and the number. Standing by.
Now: A 92
